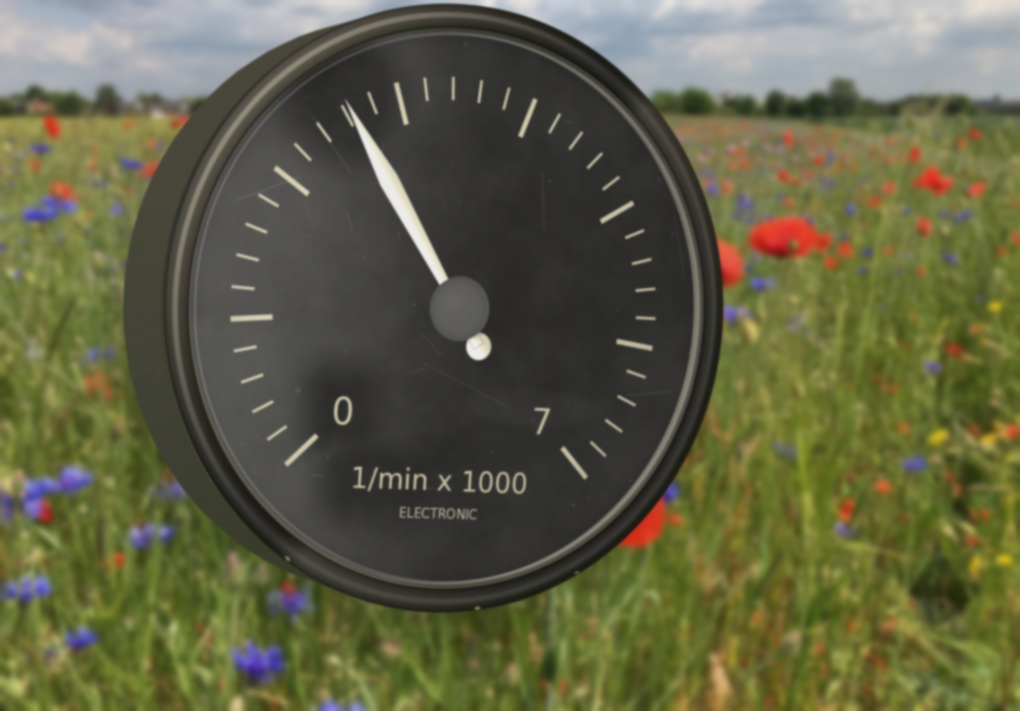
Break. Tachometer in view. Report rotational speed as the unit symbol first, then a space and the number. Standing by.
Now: rpm 2600
